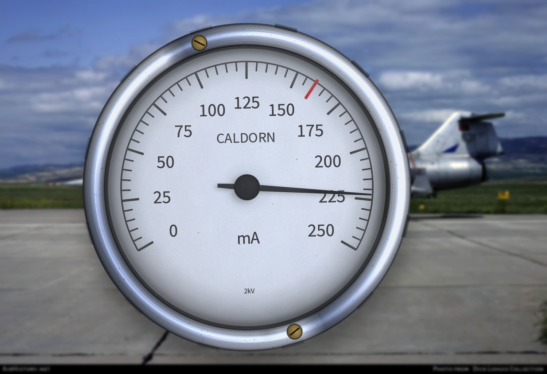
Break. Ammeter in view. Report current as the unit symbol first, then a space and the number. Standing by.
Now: mA 222.5
